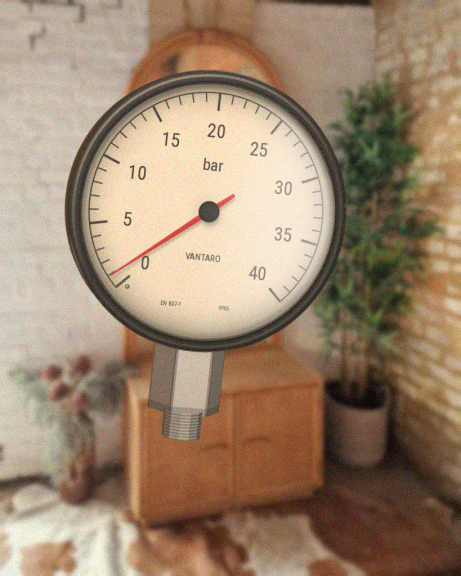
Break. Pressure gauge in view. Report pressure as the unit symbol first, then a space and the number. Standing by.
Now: bar 1
